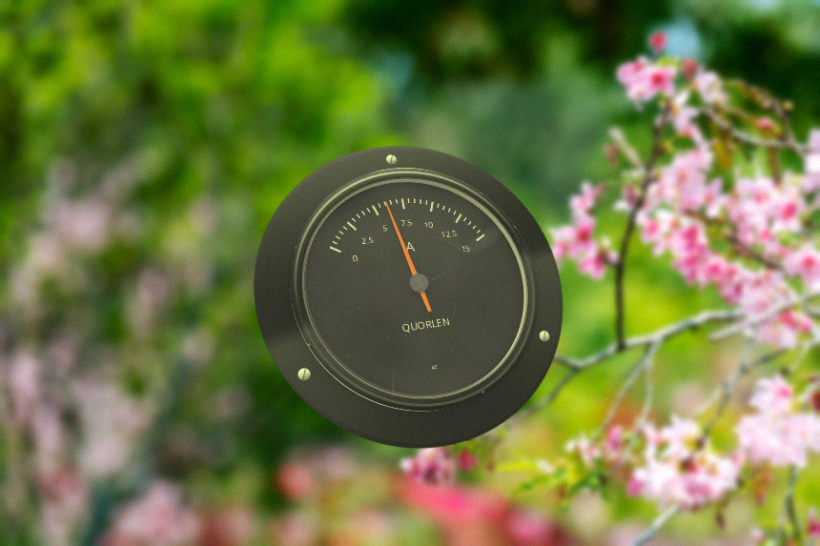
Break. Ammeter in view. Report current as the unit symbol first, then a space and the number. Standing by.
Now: A 6
